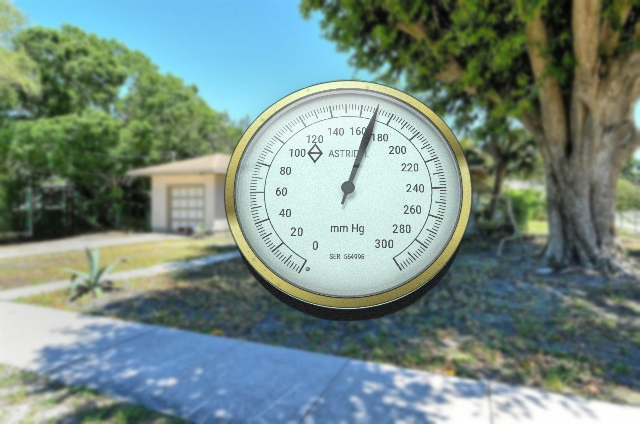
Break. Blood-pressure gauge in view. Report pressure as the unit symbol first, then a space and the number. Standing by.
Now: mmHg 170
